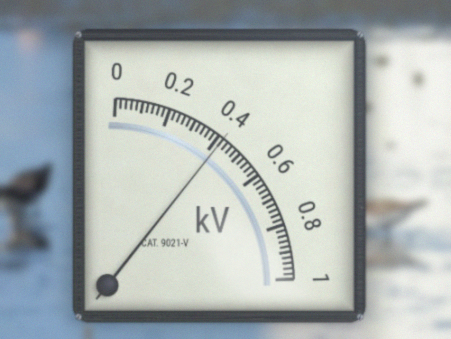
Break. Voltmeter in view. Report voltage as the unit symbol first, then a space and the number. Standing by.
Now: kV 0.42
